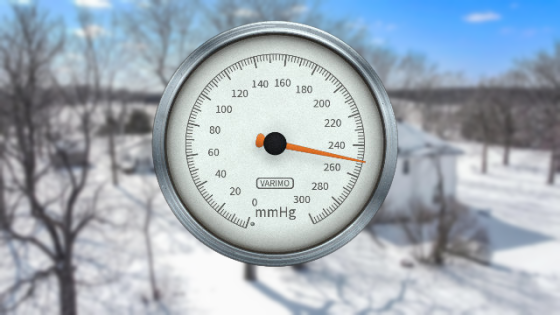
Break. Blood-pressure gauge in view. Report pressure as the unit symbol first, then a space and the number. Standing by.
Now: mmHg 250
